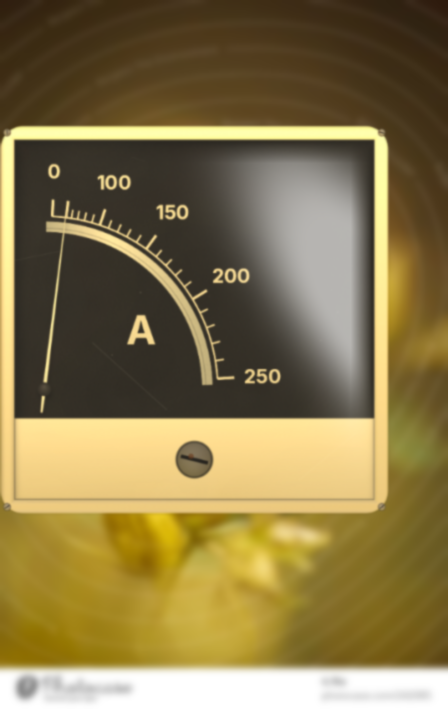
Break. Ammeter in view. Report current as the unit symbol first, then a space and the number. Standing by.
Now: A 50
